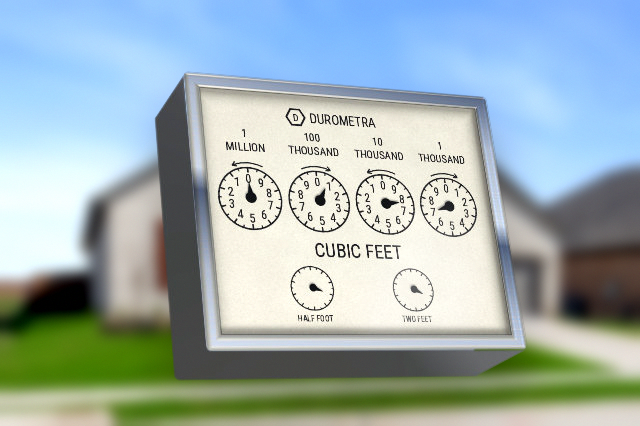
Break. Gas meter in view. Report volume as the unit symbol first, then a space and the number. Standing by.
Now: ft³ 7700
